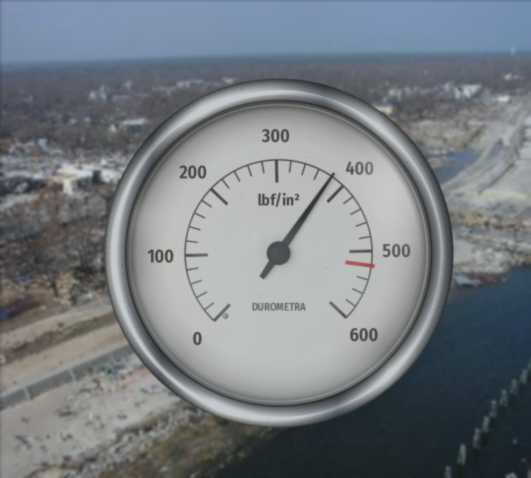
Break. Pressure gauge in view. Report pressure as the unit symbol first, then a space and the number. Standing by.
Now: psi 380
